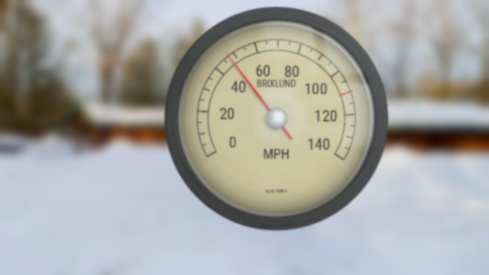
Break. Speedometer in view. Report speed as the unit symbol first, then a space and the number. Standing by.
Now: mph 47.5
